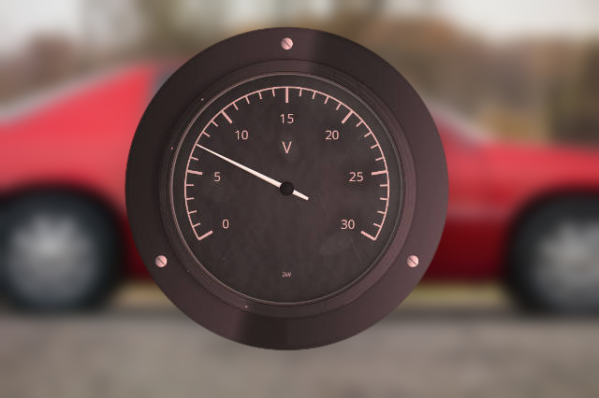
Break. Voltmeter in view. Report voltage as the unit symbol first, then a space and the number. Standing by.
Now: V 7
